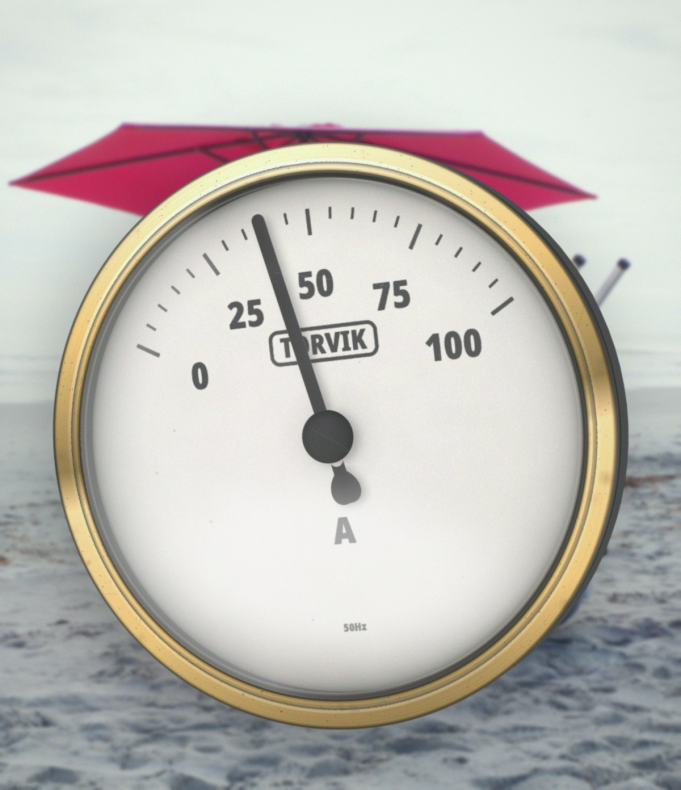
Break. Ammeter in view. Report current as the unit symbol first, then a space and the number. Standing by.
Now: A 40
